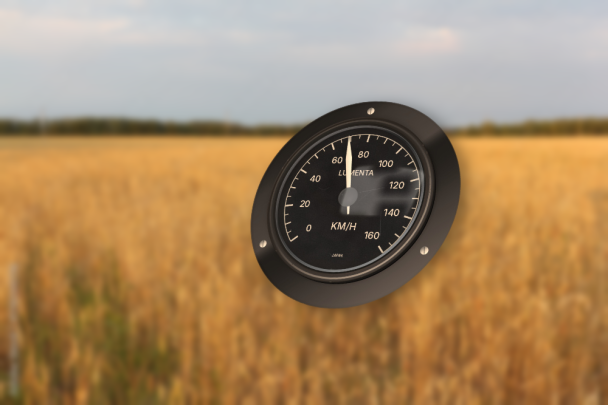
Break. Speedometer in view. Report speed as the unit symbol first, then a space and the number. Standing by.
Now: km/h 70
